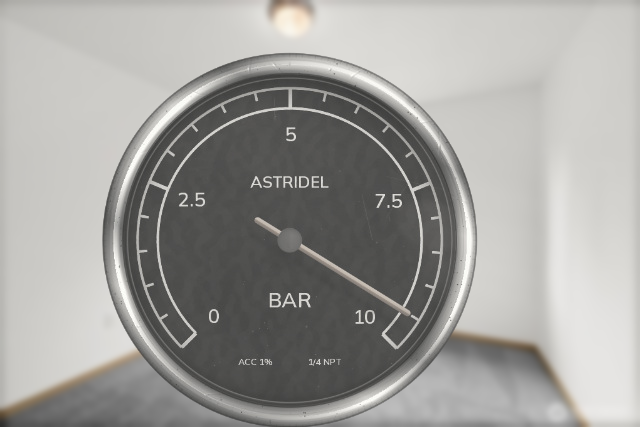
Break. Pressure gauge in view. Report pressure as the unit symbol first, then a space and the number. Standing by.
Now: bar 9.5
